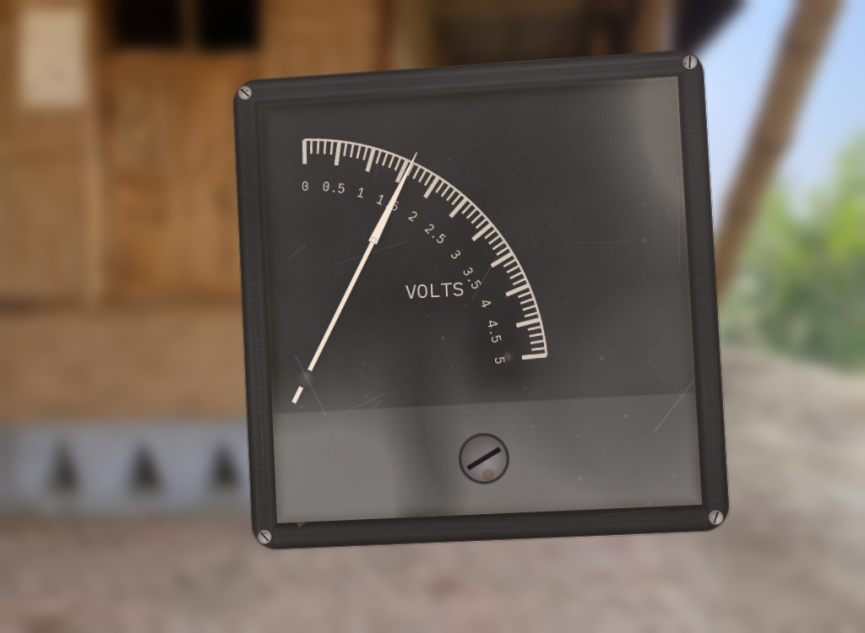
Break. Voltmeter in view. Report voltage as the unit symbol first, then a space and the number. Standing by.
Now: V 1.6
